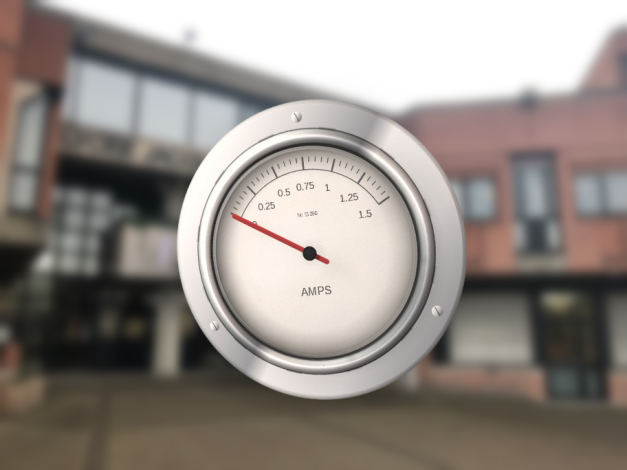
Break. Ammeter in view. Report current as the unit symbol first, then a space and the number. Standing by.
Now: A 0
